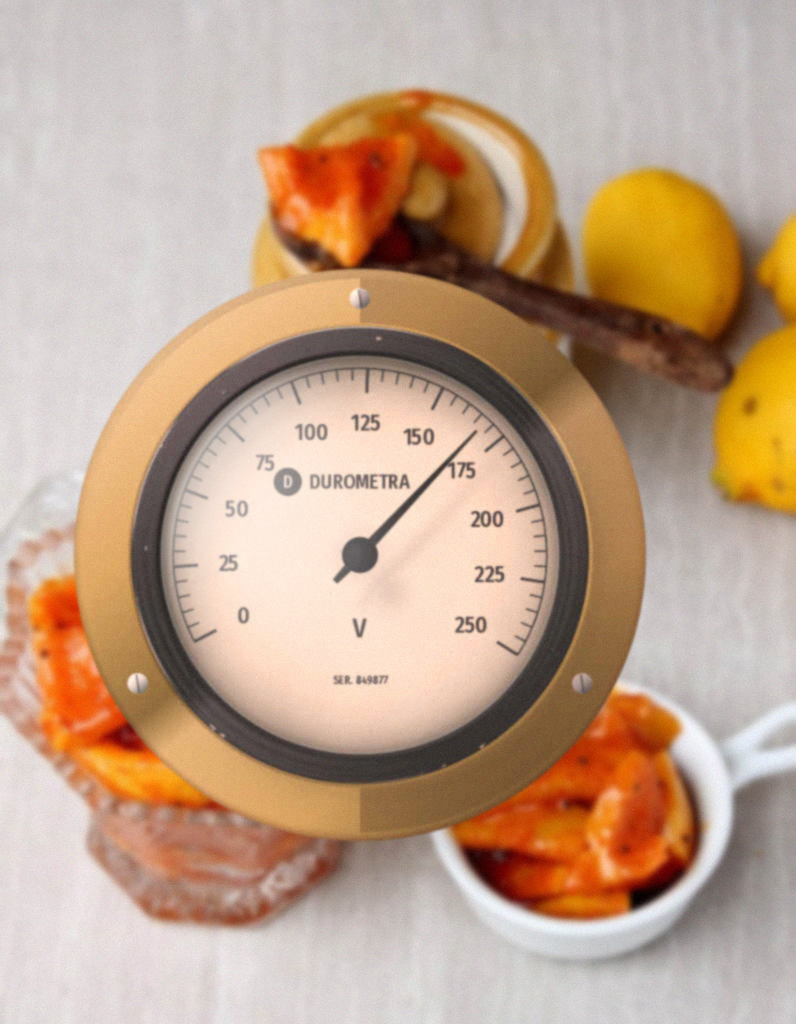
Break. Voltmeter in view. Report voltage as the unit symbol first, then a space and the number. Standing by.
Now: V 167.5
